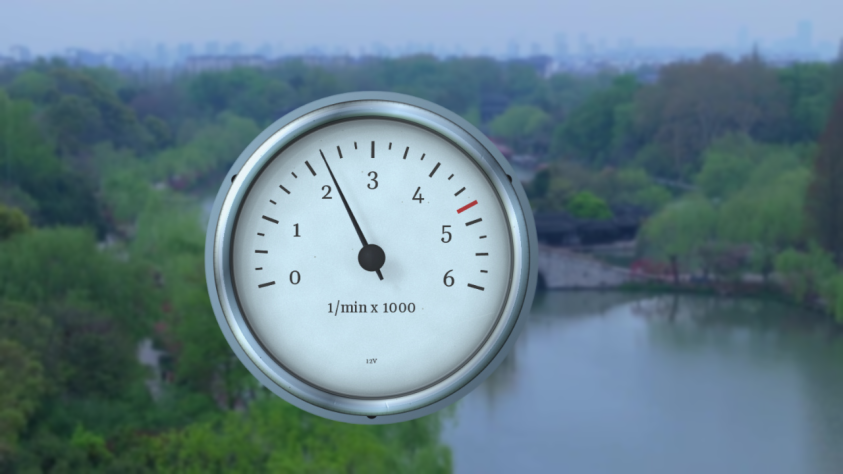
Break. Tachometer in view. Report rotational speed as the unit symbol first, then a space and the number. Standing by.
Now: rpm 2250
